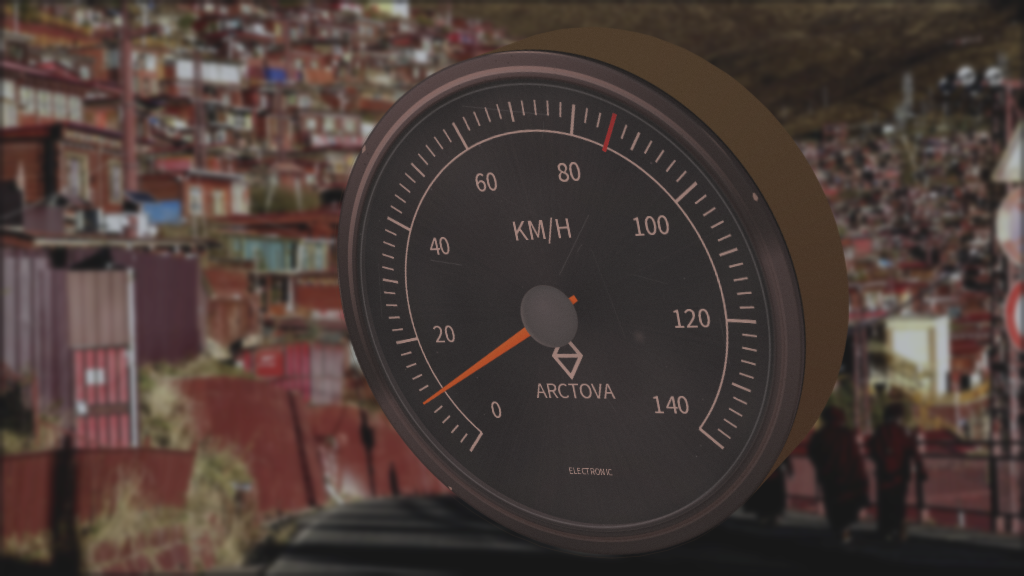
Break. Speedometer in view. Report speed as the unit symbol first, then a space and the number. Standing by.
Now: km/h 10
